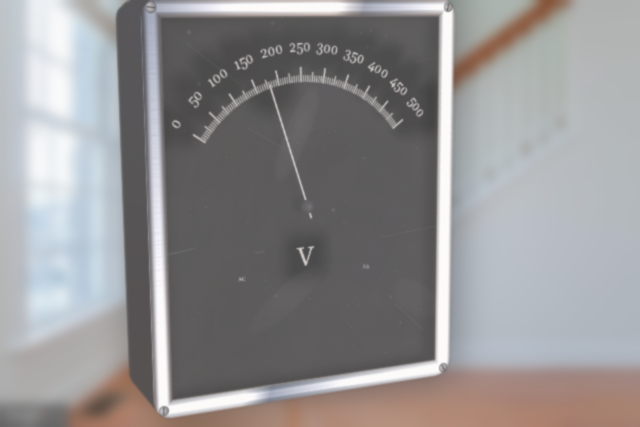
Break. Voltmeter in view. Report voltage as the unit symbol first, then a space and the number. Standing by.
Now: V 175
